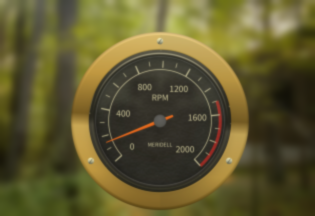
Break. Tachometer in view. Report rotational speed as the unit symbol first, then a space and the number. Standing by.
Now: rpm 150
